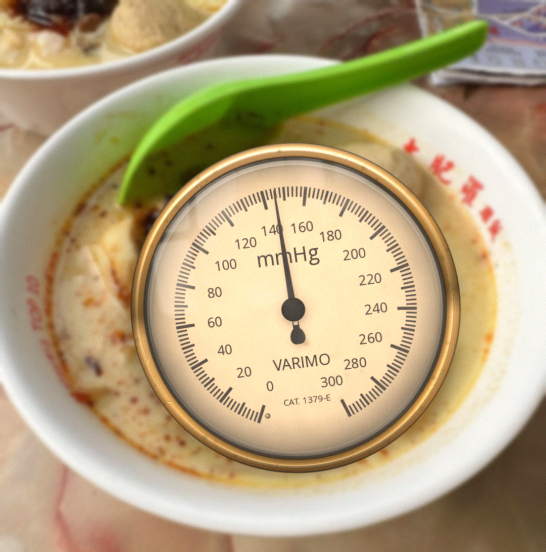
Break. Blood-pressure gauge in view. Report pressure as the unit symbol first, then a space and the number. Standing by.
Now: mmHg 146
